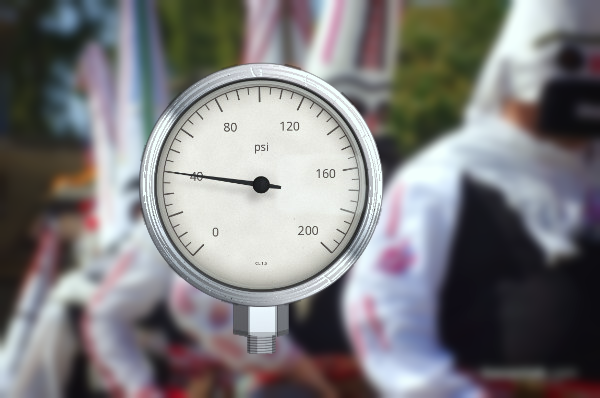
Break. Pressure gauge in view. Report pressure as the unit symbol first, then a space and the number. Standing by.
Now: psi 40
